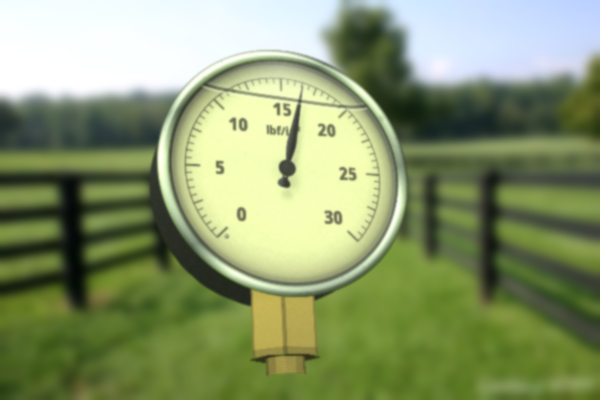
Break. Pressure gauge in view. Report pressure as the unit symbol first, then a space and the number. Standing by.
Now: psi 16.5
